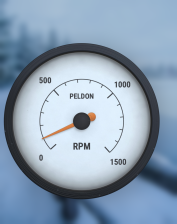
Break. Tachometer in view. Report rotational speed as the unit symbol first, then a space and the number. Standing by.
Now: rpm 100
